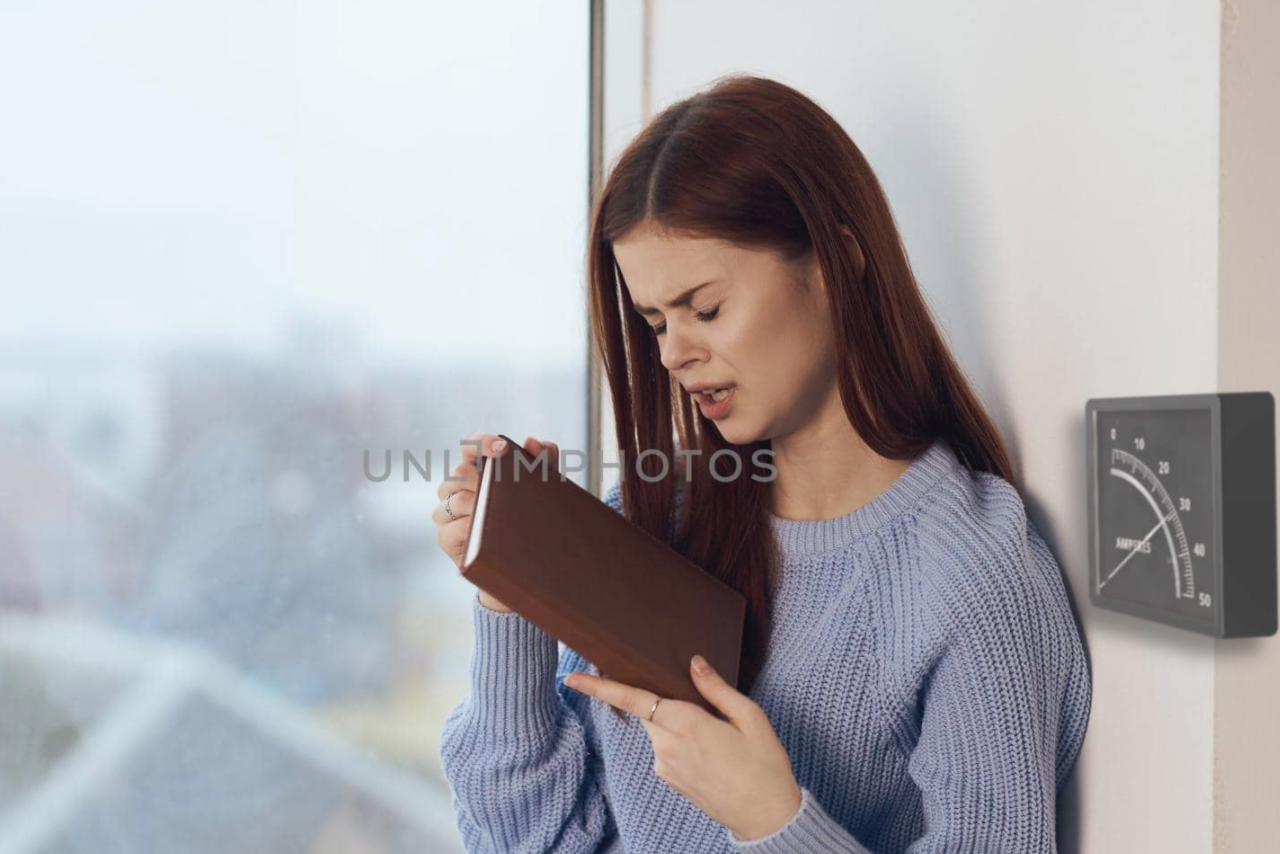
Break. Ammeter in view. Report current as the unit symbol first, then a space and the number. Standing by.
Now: A 30
